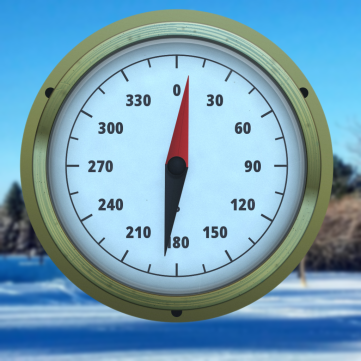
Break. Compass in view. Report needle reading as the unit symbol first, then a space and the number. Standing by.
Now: ° 7.5
